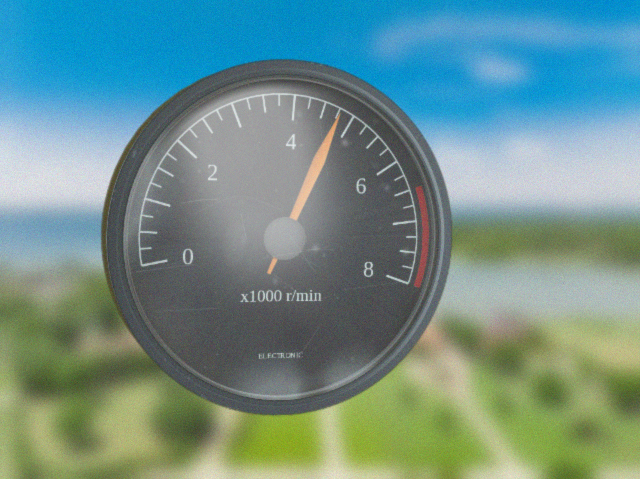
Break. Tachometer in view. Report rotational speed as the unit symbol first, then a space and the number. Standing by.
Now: rpm 4750
